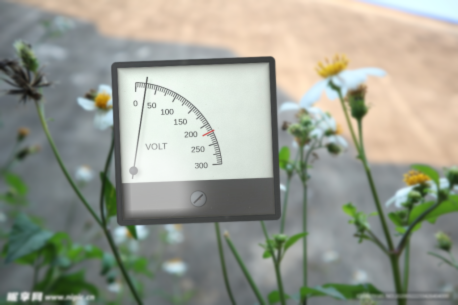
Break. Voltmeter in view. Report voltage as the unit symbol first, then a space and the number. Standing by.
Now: V 25
